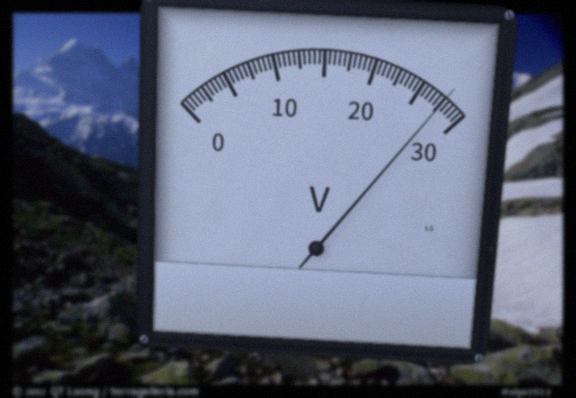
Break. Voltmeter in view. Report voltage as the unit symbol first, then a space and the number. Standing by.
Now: V 27.5
